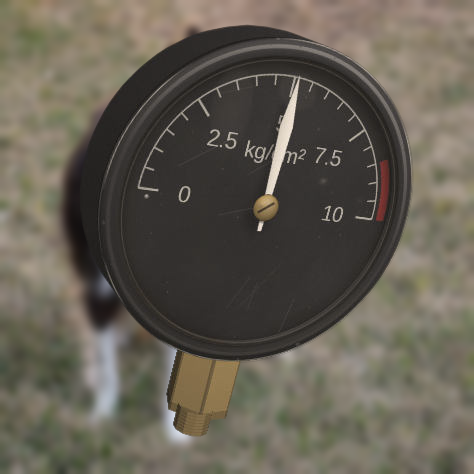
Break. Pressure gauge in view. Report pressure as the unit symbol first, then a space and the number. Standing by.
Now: kg/cm² 5
